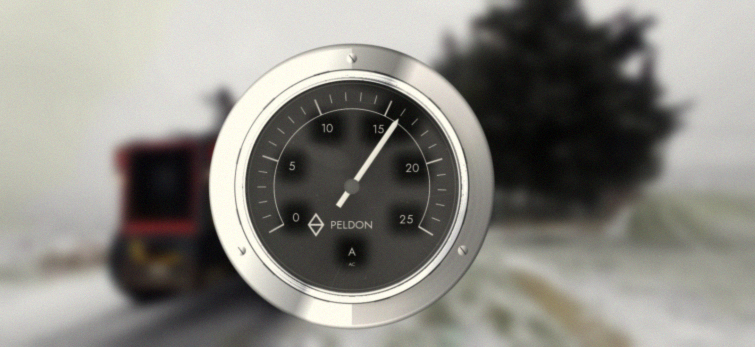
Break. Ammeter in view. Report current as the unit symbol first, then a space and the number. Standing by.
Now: A 16
